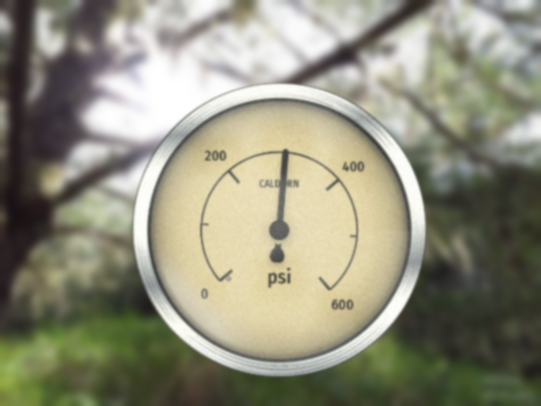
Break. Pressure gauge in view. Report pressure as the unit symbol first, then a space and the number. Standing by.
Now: psi 300
